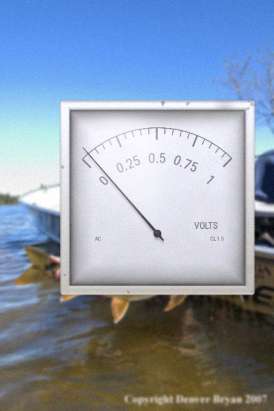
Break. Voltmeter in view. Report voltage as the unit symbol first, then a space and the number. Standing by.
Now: V 0.05
